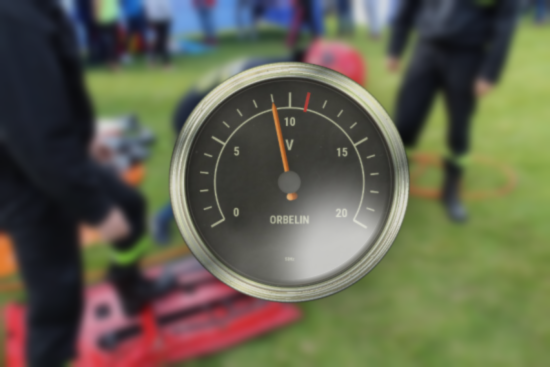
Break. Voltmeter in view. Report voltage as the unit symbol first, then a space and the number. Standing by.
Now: V 9
